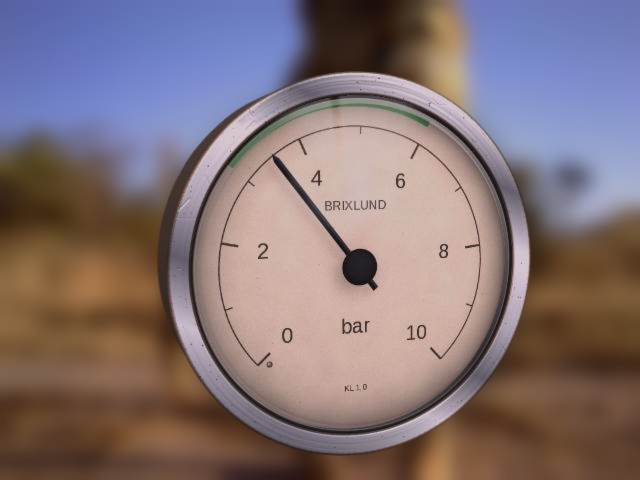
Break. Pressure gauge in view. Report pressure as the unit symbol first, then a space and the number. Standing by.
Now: bar 3.5
